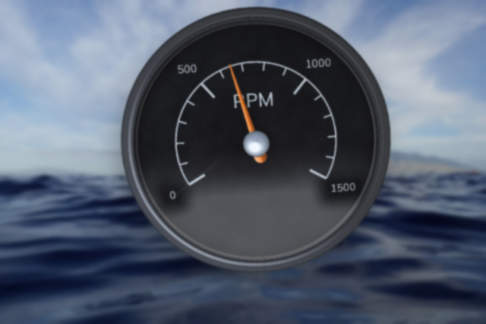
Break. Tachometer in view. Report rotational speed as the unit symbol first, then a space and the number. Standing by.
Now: rpm 650
